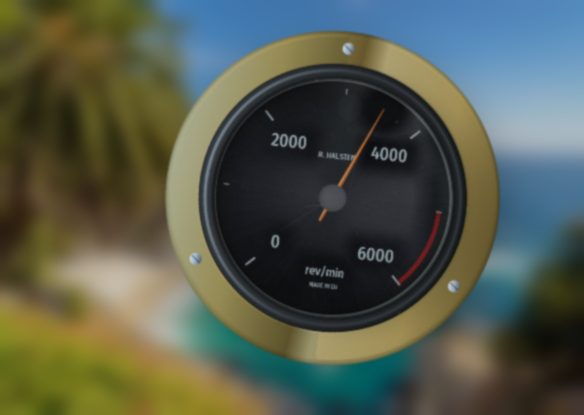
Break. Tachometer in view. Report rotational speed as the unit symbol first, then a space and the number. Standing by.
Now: rpm 3500
